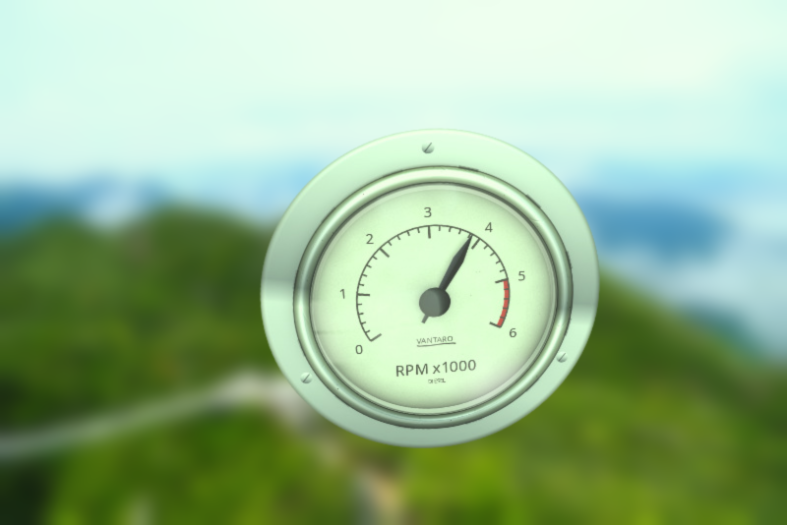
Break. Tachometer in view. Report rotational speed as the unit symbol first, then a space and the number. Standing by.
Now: rpm 3800
